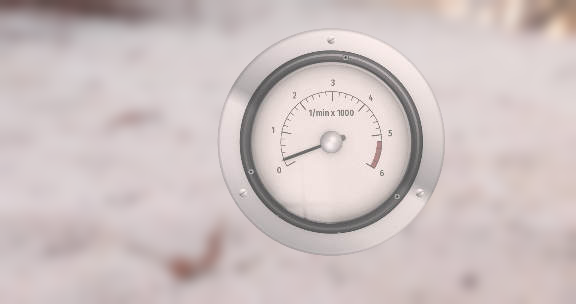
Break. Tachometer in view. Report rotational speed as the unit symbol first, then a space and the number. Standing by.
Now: rpm 200
